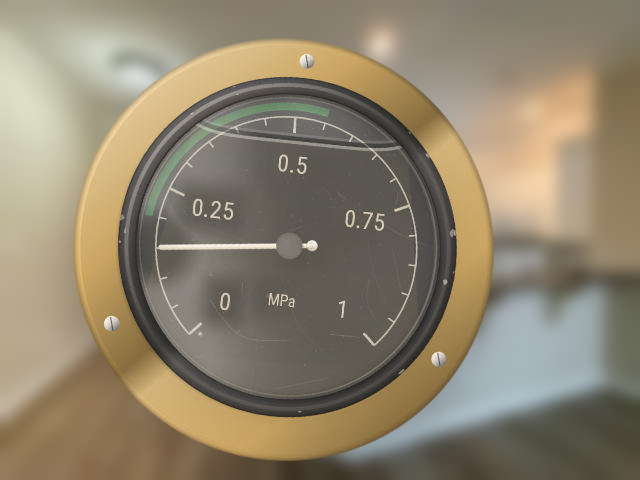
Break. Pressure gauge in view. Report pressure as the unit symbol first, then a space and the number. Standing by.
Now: MPa 0.15
